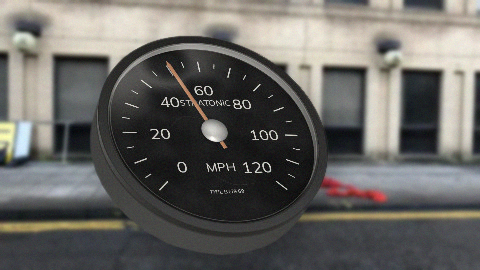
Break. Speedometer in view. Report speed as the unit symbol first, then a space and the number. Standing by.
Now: mph 50
